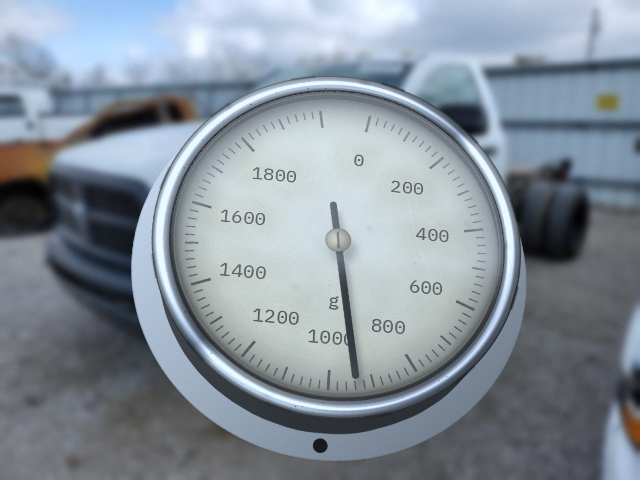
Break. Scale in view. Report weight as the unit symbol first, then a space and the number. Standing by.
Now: g 940
